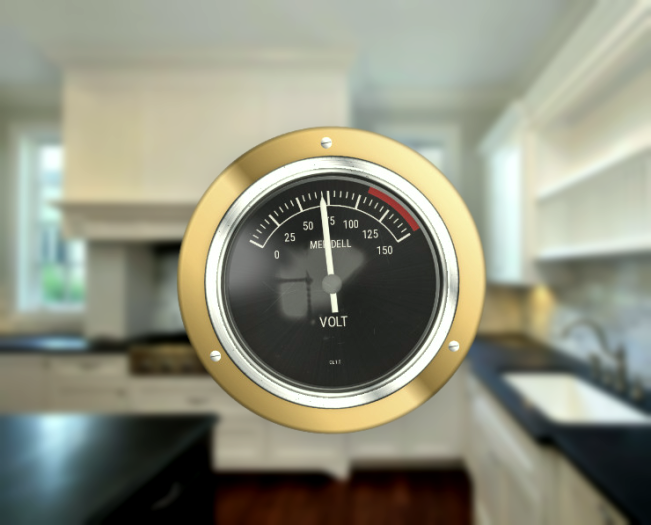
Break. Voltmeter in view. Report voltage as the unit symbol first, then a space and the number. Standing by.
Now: V 70
